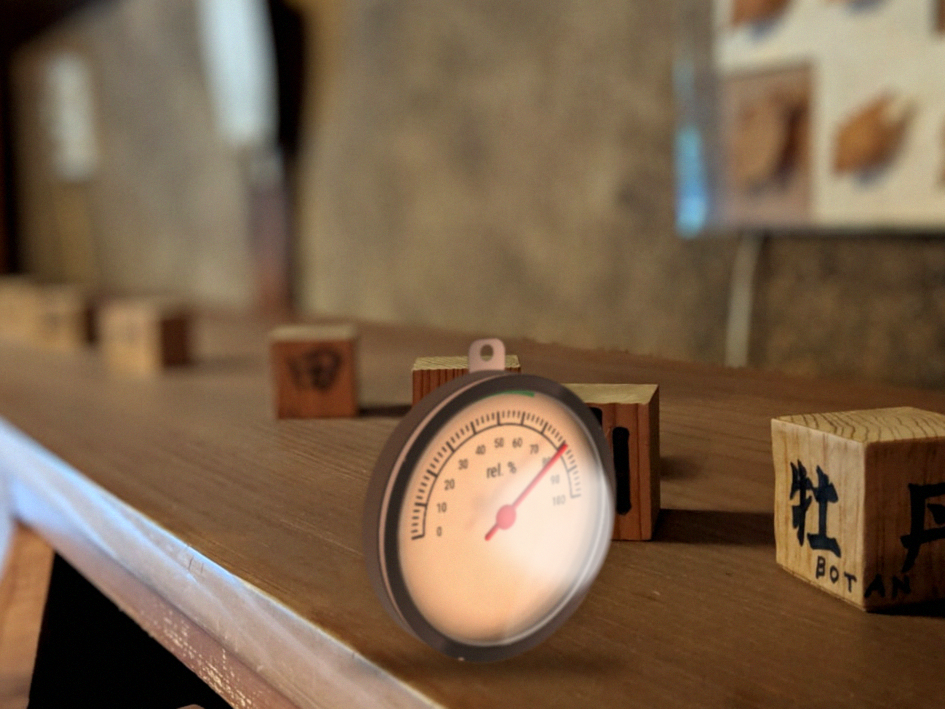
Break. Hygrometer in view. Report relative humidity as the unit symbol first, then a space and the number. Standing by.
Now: % 80
